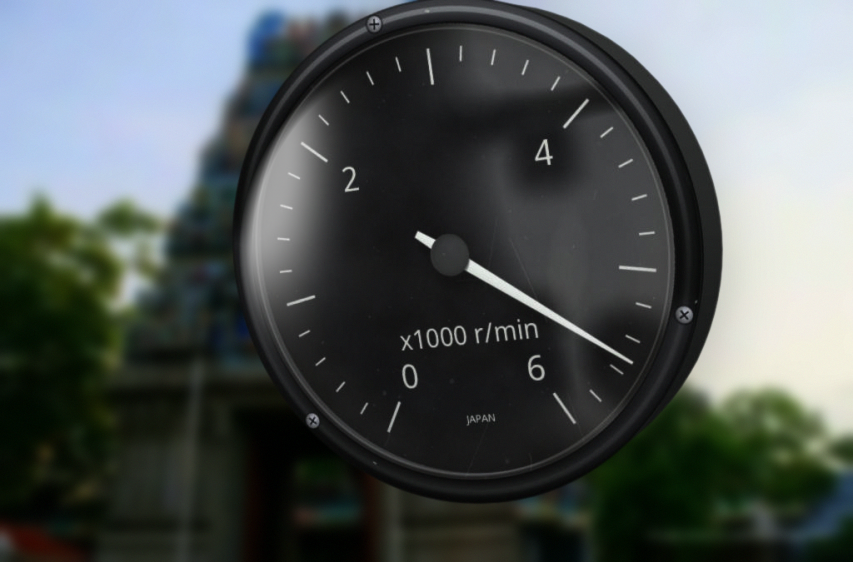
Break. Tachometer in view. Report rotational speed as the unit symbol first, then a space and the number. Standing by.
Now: rpm 5500
